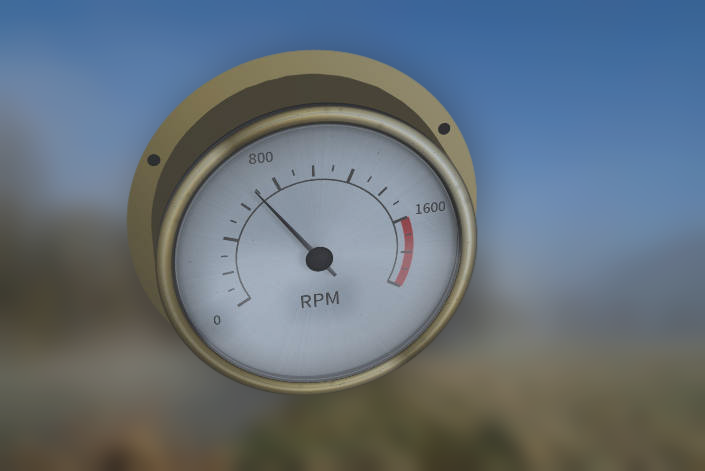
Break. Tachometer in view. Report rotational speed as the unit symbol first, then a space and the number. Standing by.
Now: rpm 700
